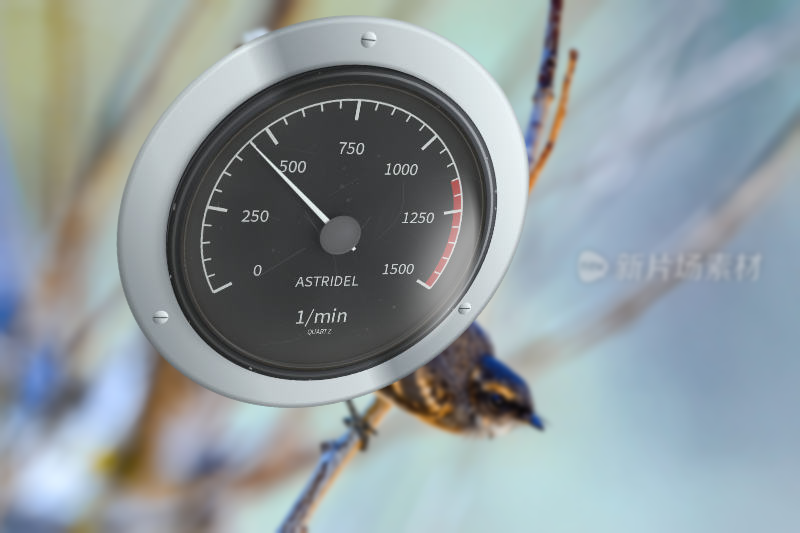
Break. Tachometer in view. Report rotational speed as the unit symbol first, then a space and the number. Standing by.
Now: rpm 450
